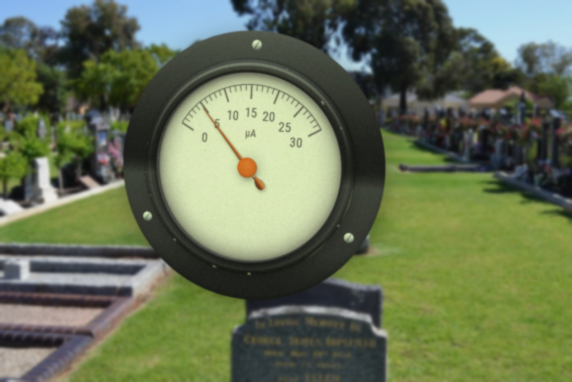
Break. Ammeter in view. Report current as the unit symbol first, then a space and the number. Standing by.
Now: µA 5
